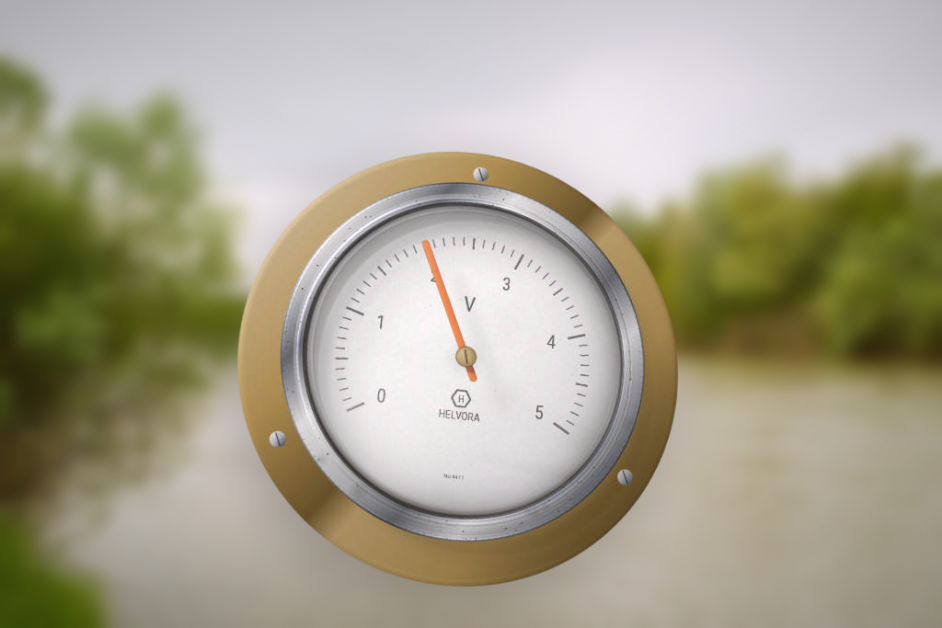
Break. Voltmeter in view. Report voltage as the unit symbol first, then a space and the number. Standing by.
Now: V 2
